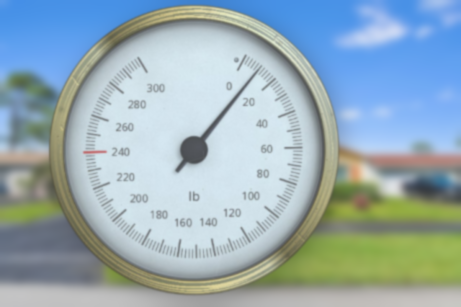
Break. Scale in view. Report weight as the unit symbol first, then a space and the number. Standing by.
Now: lb 10
